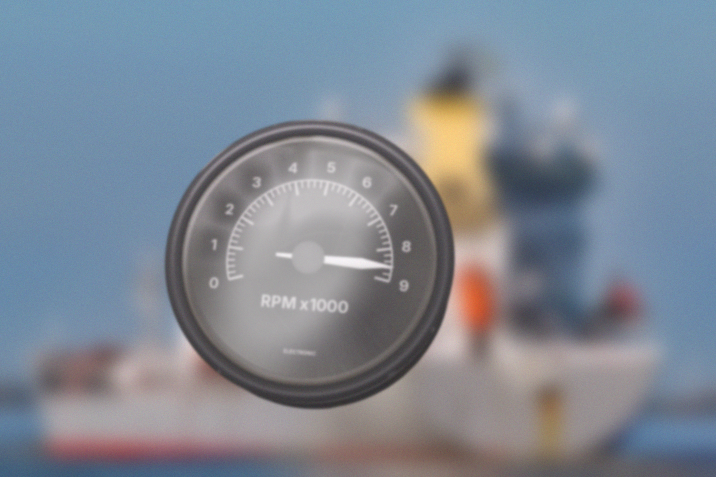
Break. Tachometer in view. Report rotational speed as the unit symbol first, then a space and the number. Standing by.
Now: rpm 8600
